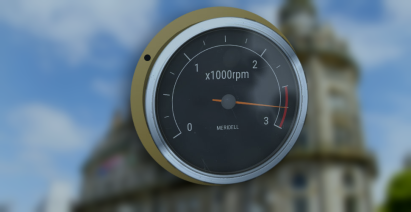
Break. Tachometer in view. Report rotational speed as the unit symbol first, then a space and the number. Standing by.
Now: rpm 2750
